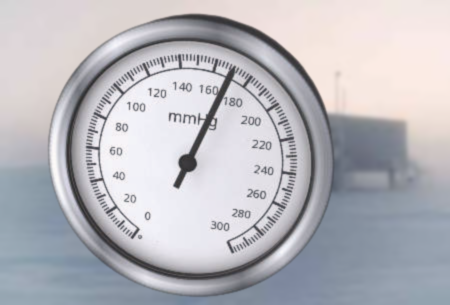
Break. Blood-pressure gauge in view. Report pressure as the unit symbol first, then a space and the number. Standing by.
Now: mmHg 170
